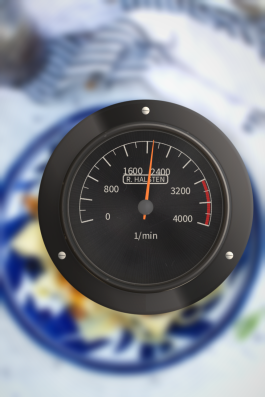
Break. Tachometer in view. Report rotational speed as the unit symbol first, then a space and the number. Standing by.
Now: rpm 2100
